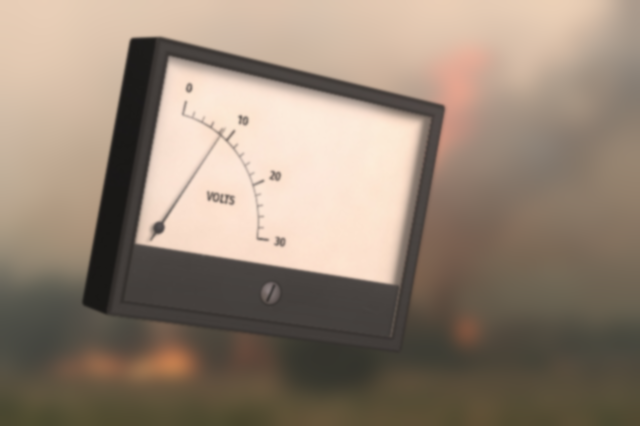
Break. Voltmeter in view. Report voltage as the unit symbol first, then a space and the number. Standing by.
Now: V 8
